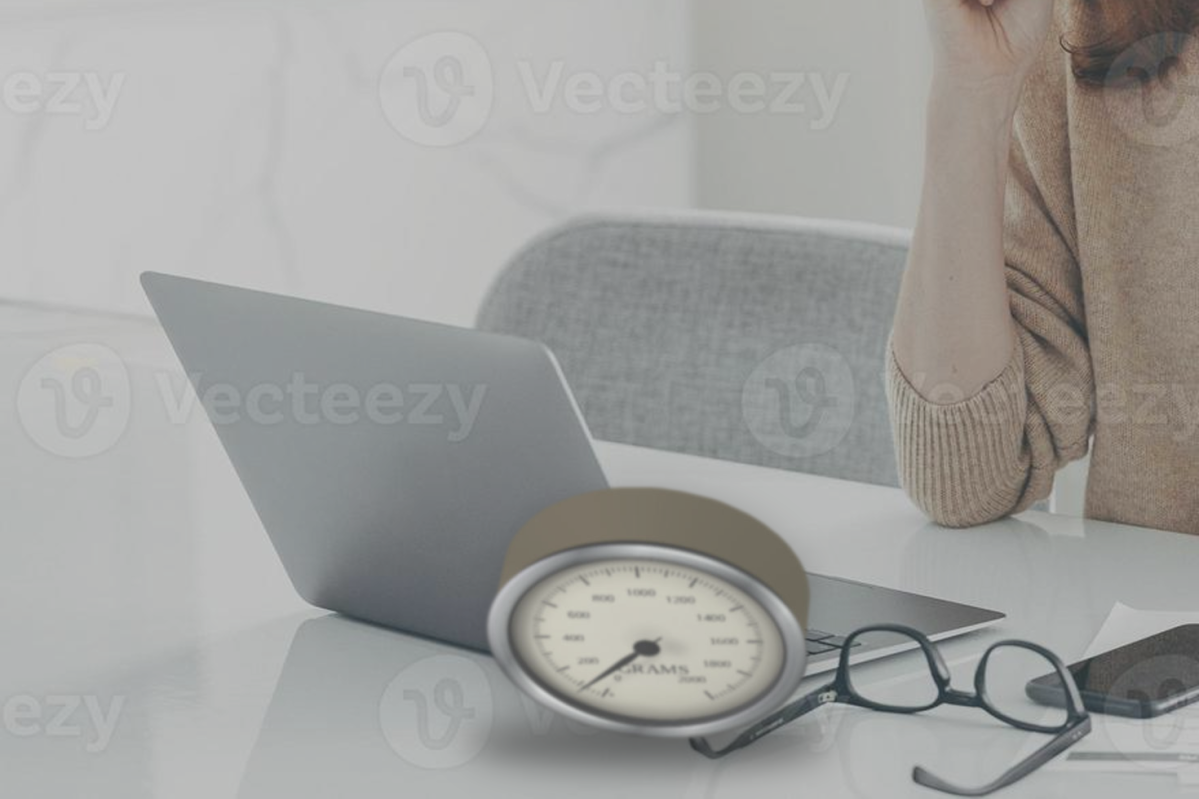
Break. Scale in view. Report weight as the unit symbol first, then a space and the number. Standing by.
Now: g 100
